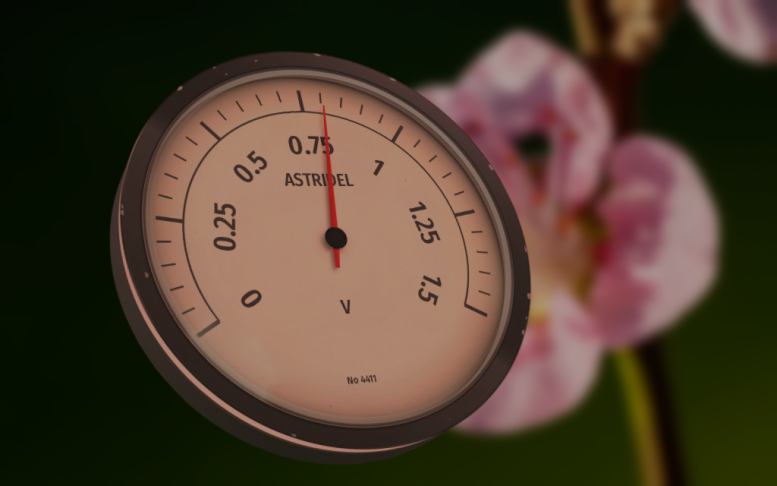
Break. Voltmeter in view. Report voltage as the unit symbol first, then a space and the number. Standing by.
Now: V 0.8
